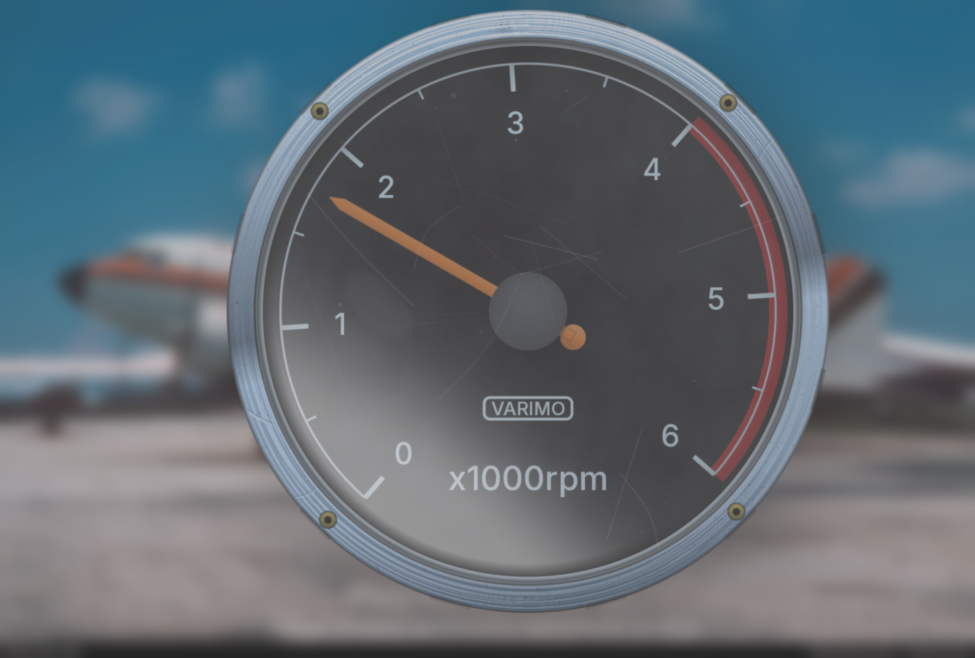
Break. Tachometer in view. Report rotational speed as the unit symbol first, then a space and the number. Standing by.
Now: rpm 1750
